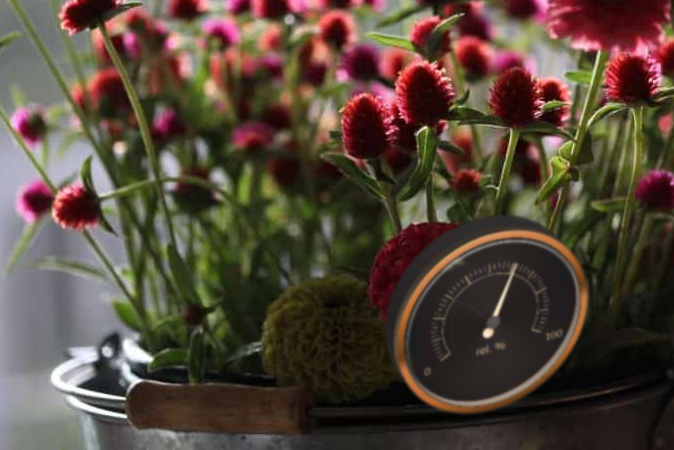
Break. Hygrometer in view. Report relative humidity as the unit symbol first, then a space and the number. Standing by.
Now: % 60
